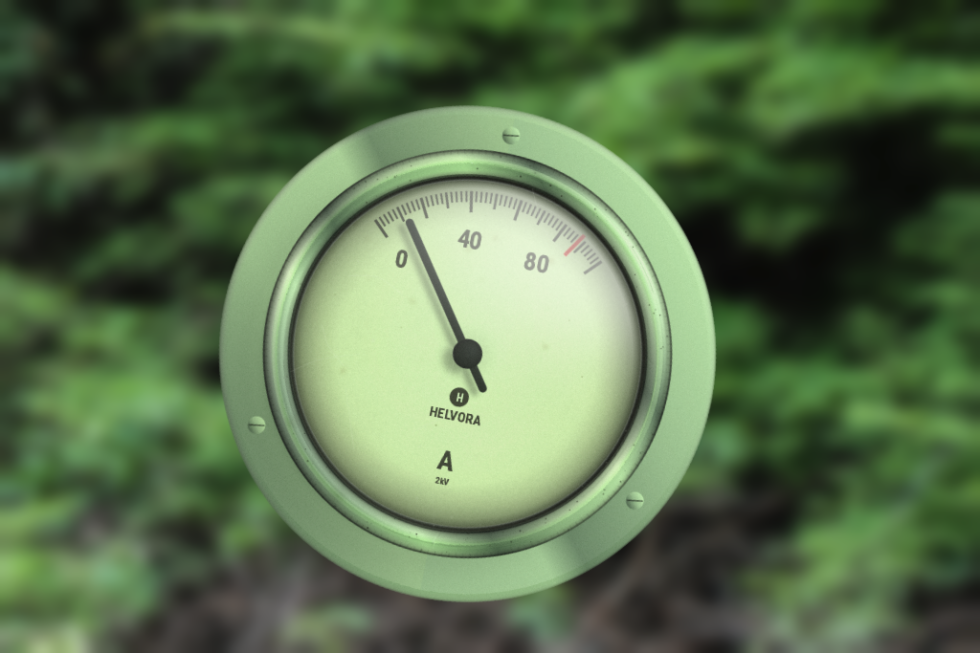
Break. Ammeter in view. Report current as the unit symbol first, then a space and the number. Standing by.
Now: A 12
